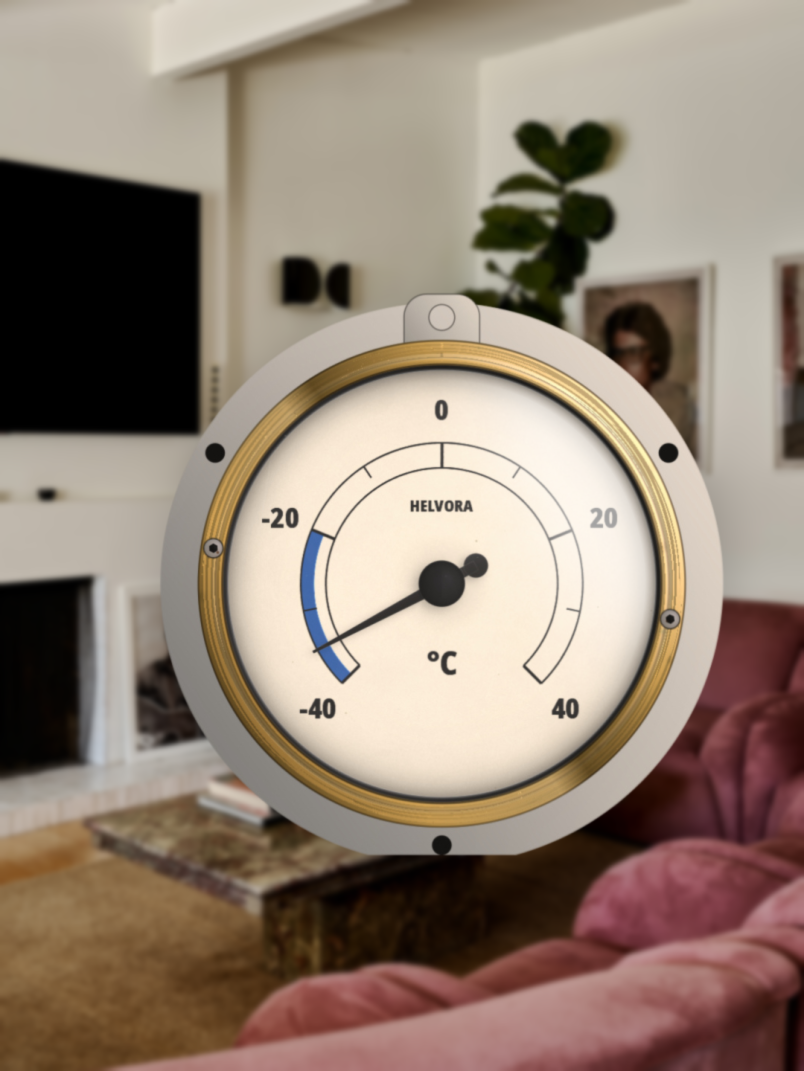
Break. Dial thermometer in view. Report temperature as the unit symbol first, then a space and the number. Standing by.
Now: °C -35
